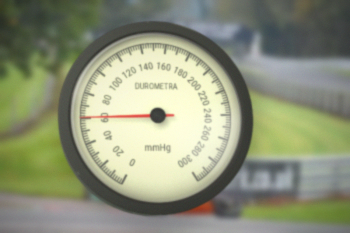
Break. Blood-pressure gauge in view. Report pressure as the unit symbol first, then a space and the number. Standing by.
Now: mmHg 60
